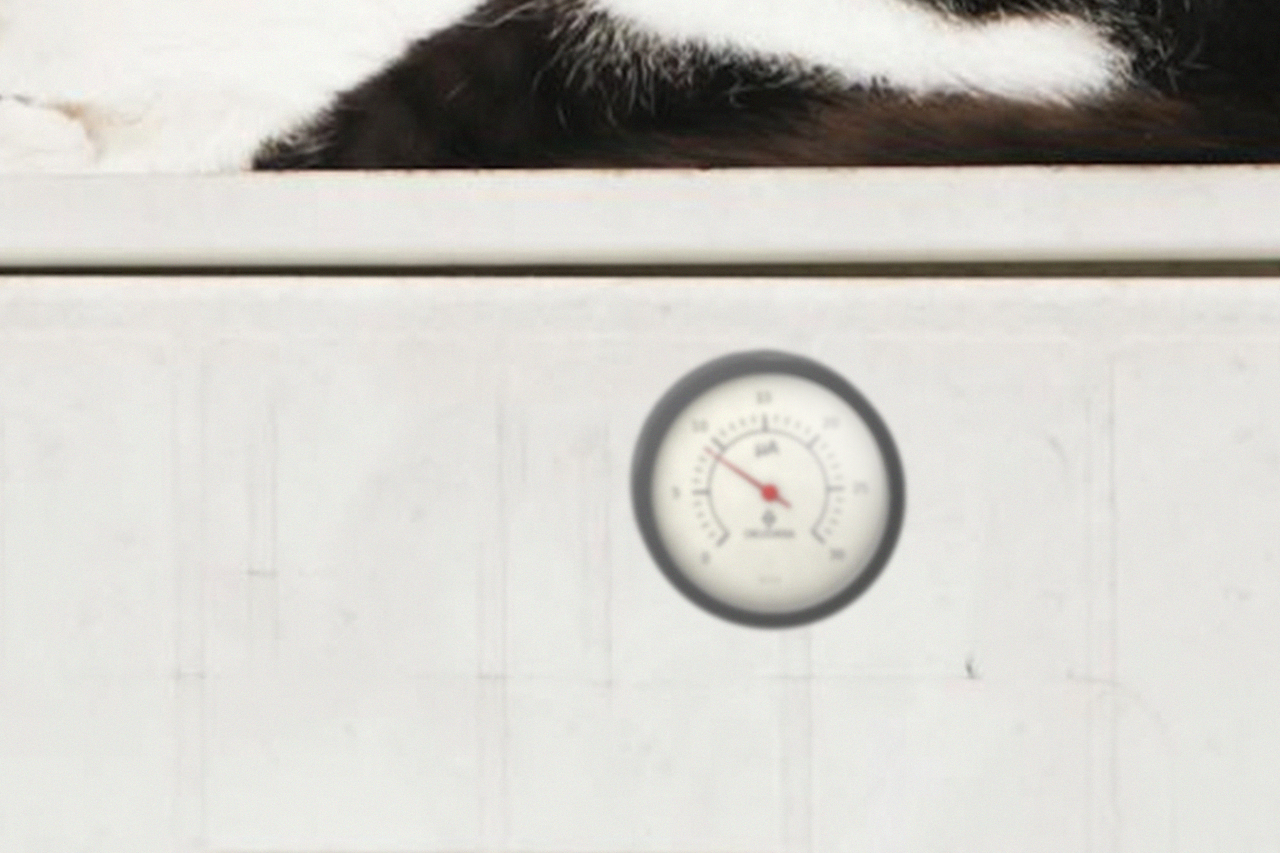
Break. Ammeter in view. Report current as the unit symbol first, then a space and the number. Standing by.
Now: µA 9
